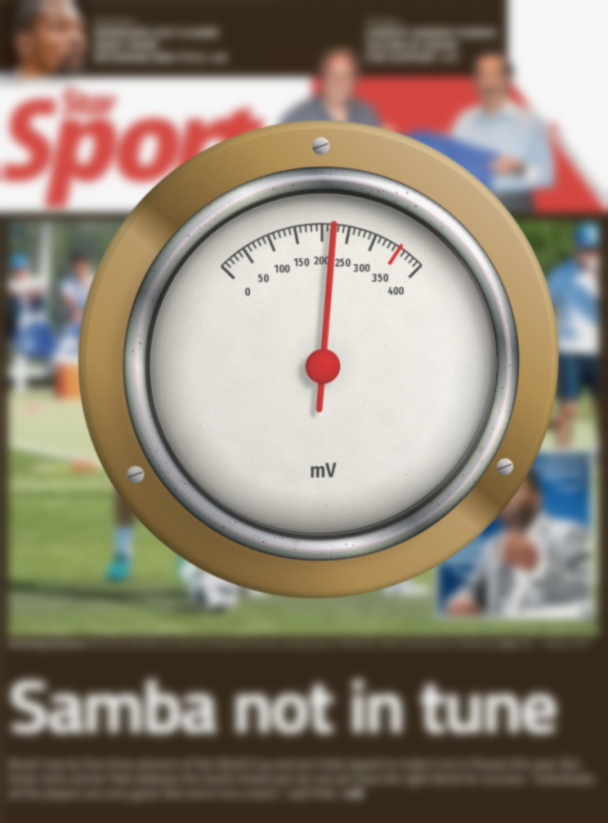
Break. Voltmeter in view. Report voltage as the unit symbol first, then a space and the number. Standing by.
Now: mV 220
